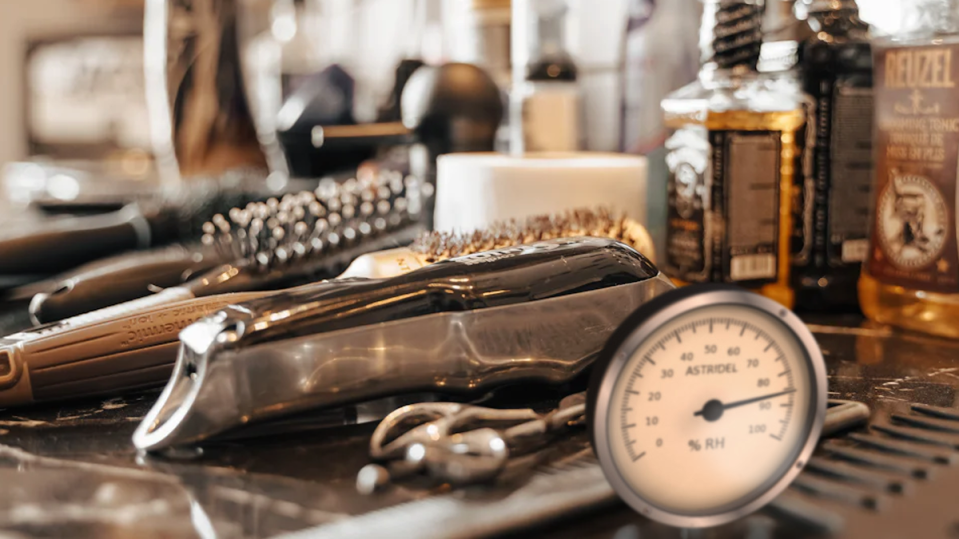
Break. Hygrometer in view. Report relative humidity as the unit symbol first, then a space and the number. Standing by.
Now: % 85
